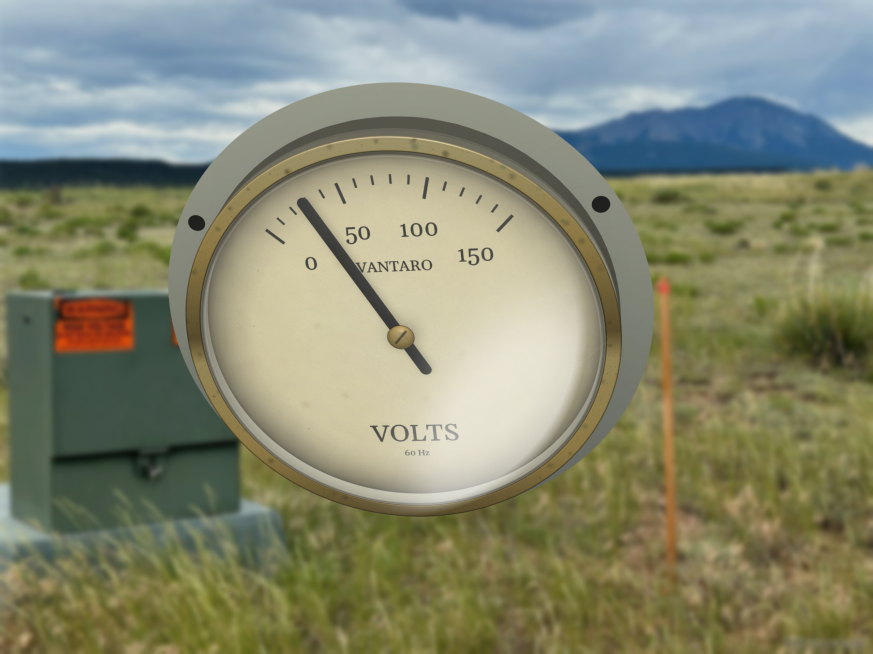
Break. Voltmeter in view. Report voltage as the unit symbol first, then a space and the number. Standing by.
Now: V 30
